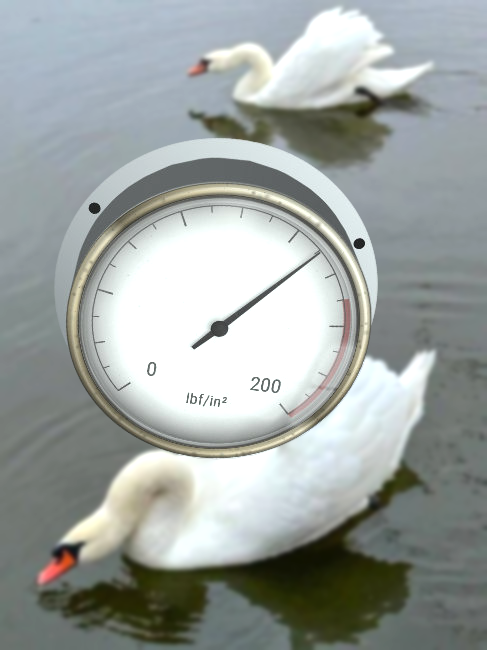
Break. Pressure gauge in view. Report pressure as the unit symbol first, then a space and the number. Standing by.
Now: psi 130
